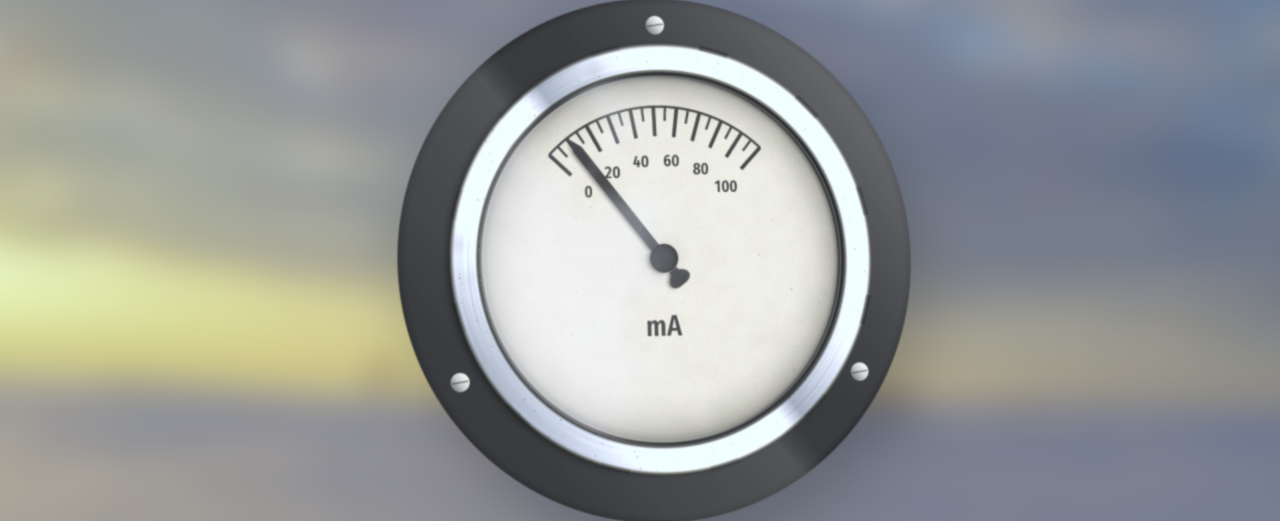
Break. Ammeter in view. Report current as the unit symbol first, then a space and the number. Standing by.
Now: mA 10
